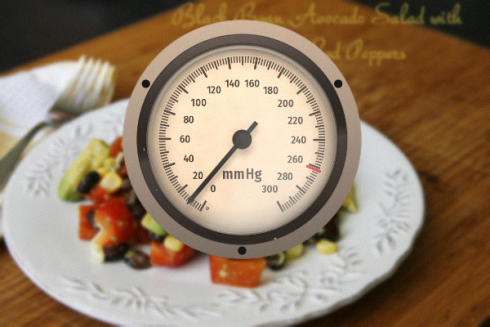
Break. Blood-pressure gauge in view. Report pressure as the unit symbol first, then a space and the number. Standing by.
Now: mmHg 10
